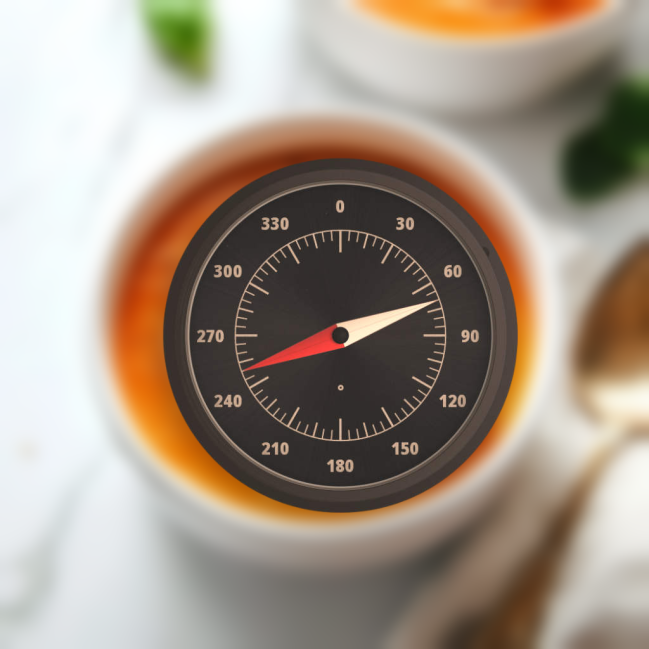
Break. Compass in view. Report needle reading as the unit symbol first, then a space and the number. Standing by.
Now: ° 250
